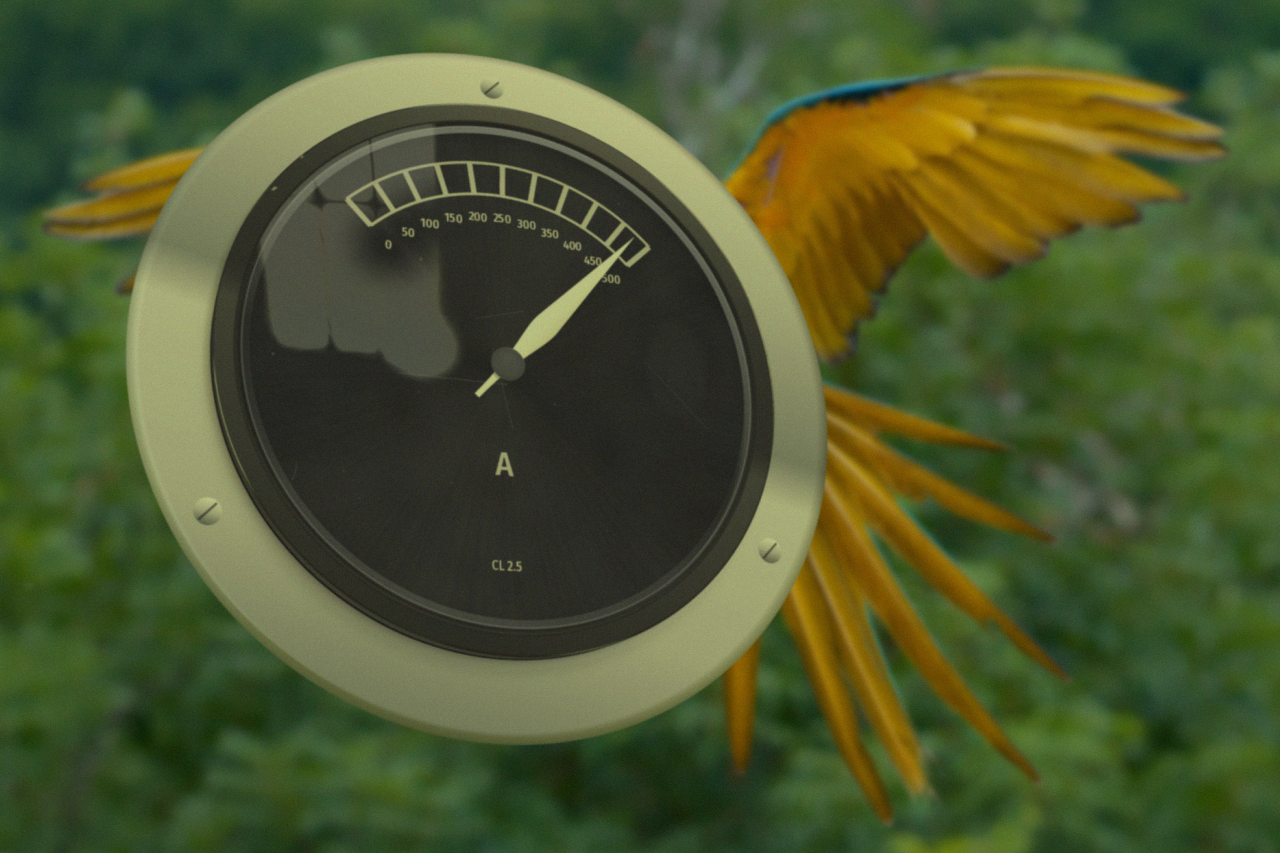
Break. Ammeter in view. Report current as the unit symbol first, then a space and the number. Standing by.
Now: A 475
